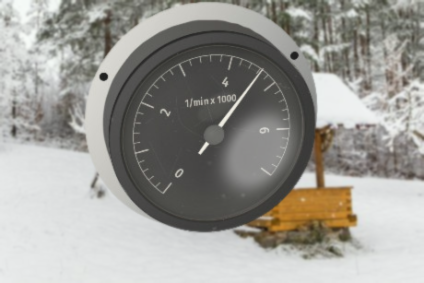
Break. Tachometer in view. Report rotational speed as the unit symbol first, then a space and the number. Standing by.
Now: rpm 4600
